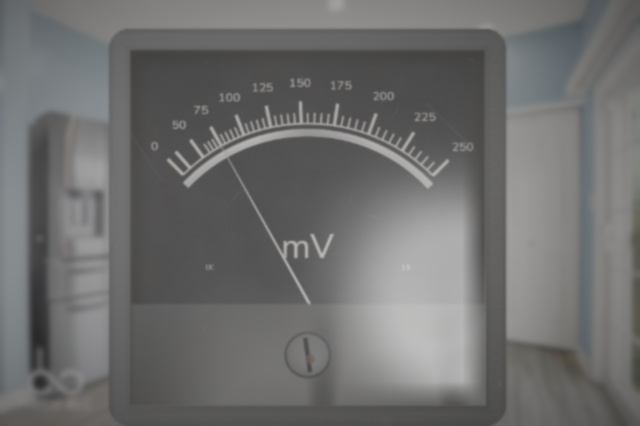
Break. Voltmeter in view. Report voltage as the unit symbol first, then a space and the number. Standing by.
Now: mV 75
